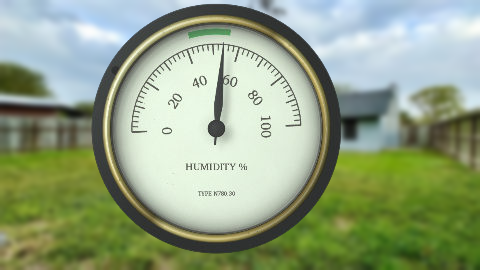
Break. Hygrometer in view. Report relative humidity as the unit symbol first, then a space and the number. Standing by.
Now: % 54
